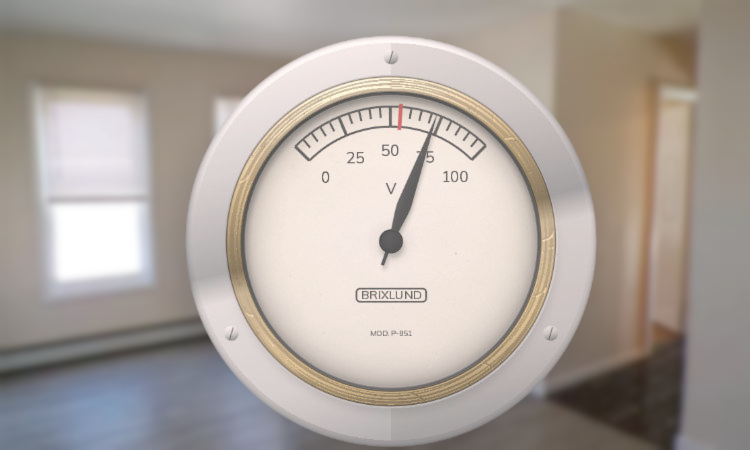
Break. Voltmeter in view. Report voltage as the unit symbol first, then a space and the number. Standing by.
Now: V 72.5
